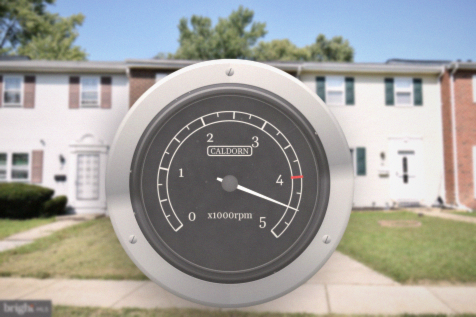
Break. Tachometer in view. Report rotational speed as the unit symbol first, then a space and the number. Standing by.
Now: rpm 4500
